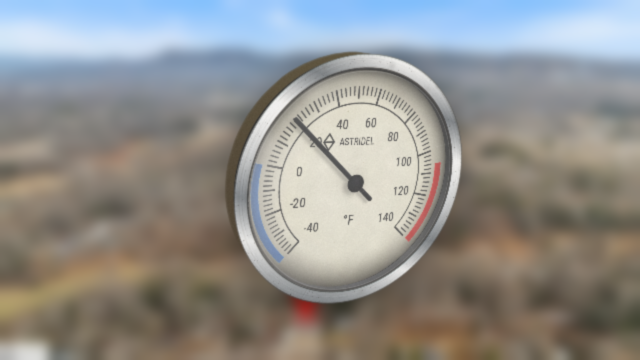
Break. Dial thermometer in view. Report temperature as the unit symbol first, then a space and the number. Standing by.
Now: °F 20
